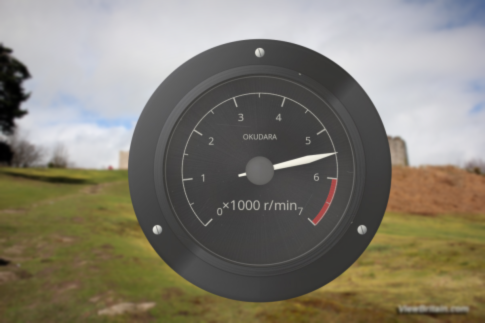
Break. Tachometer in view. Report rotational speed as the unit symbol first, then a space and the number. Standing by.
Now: rpm 5500
